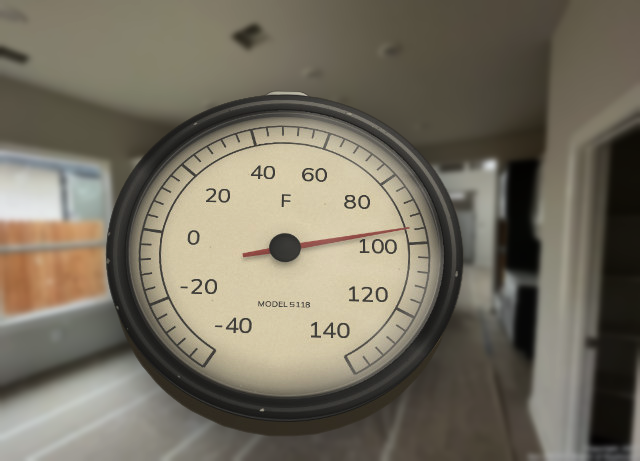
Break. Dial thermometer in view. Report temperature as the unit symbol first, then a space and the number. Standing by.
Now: °F 96
